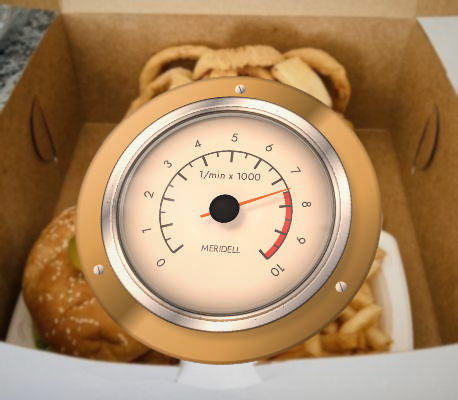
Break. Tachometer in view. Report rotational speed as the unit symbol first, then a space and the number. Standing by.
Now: rpm 7500
